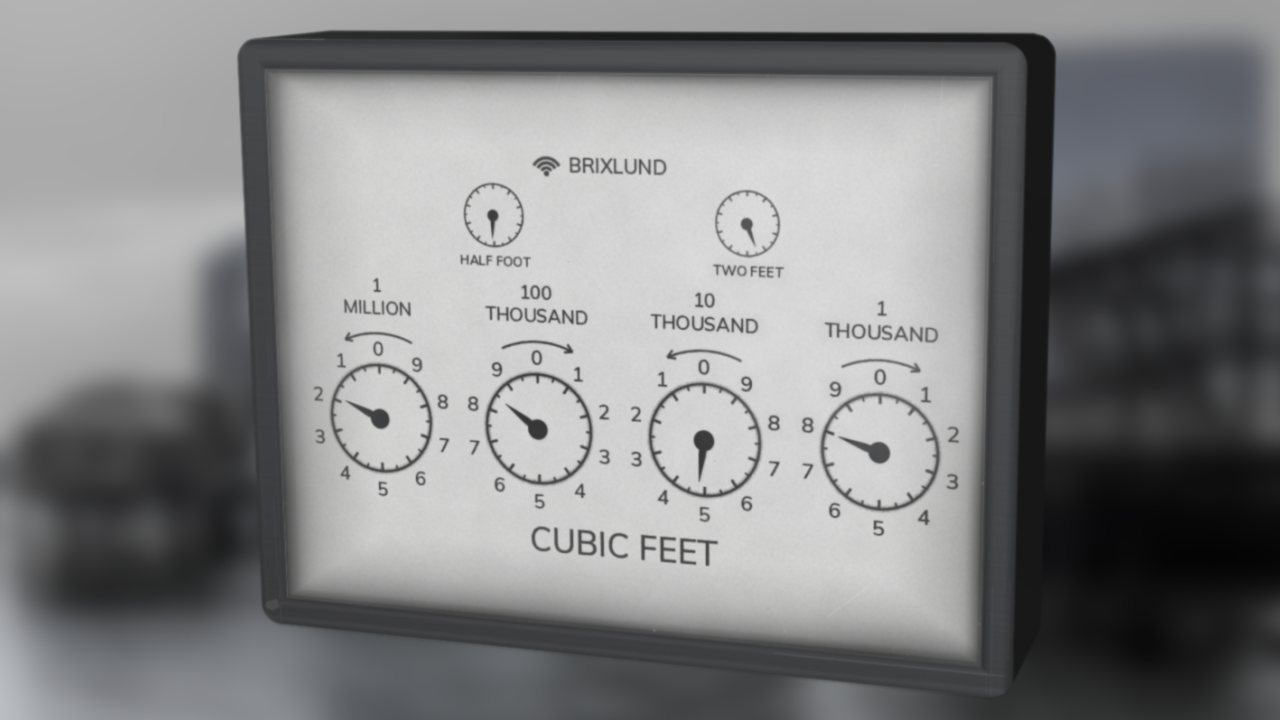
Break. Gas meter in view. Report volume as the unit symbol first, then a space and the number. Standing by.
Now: ft³ 184800
